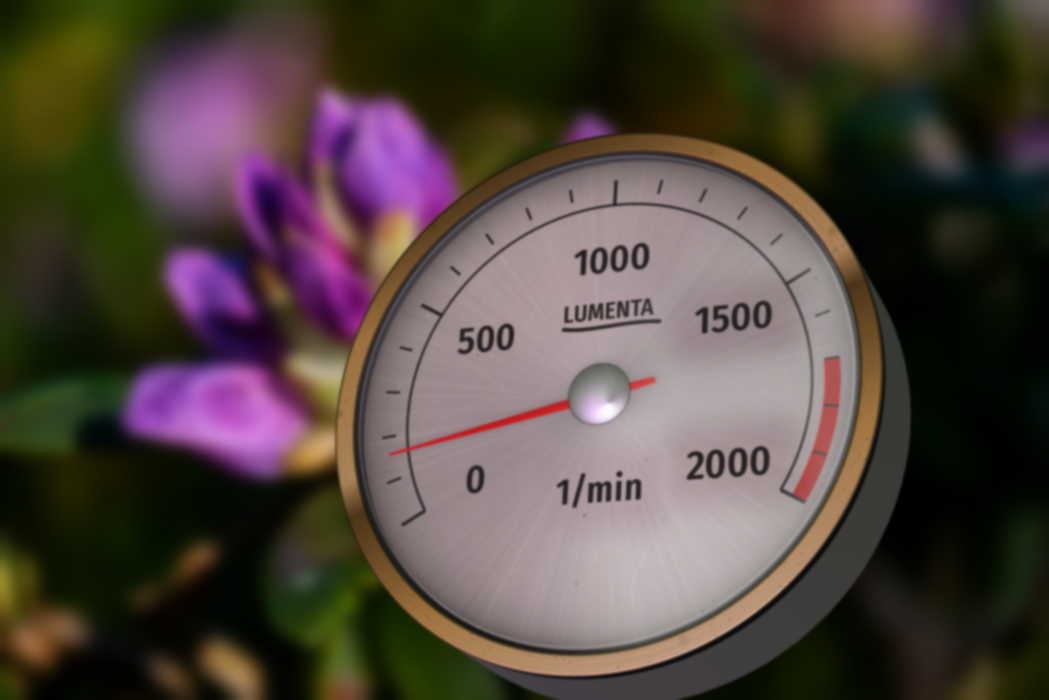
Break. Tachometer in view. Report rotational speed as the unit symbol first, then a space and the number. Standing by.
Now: rpm 150
